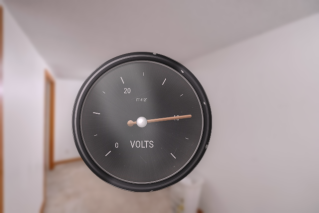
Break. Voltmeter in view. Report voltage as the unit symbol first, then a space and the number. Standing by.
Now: V 40
